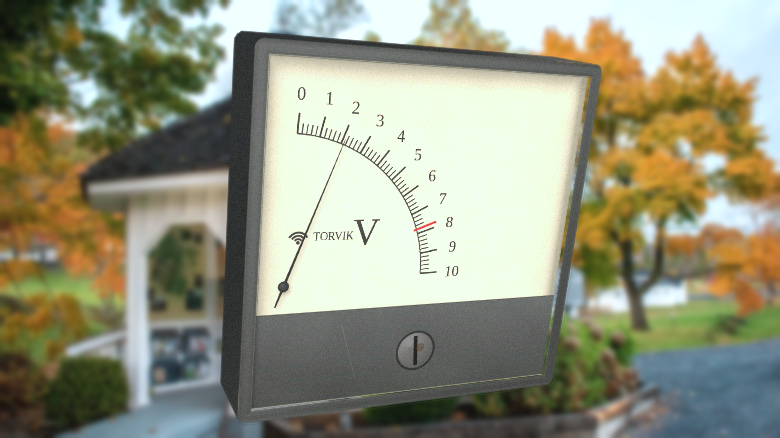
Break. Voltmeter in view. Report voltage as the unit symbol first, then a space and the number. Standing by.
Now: V 2
